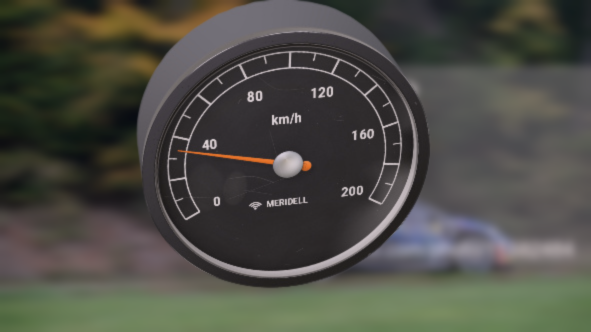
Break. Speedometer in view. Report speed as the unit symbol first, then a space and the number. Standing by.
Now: km/h 35
